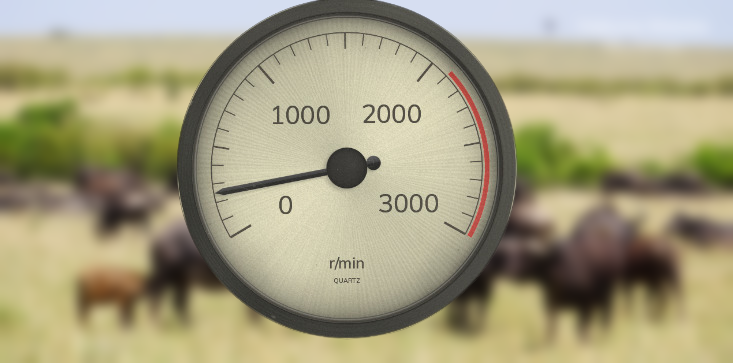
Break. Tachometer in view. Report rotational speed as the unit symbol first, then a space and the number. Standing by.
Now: rpm 250
